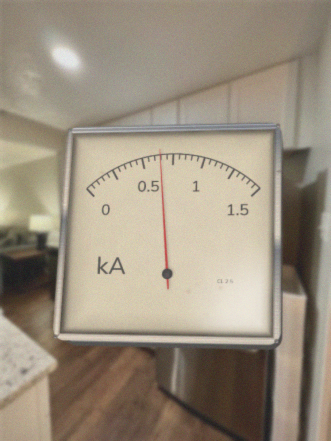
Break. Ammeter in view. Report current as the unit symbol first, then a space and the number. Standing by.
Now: kA 0.65
